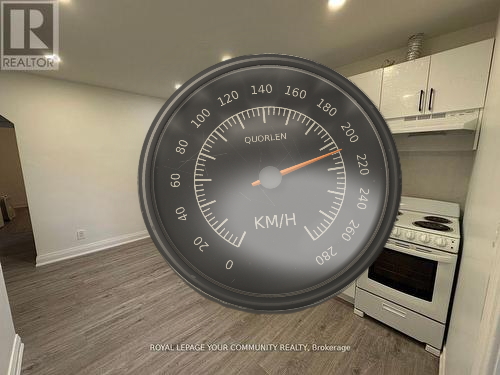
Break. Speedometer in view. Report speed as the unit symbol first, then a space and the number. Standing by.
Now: km/h 208
